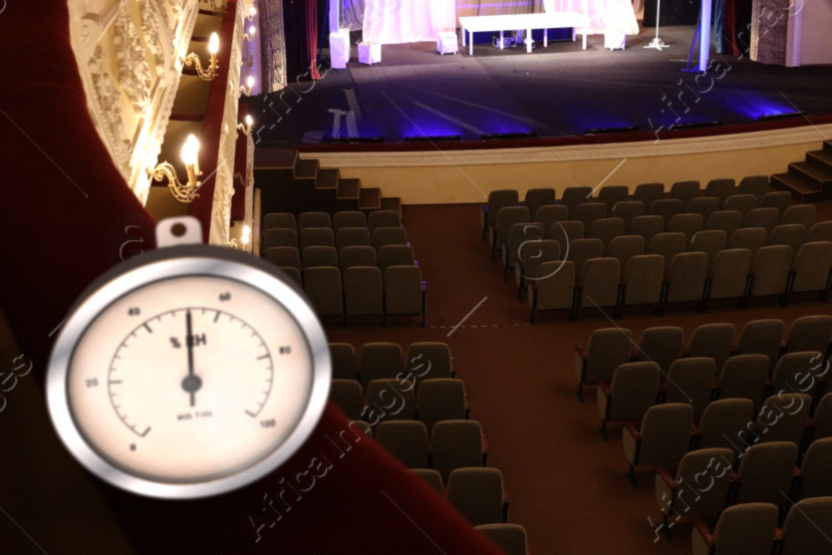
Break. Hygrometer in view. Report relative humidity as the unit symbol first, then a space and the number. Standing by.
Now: % 52
